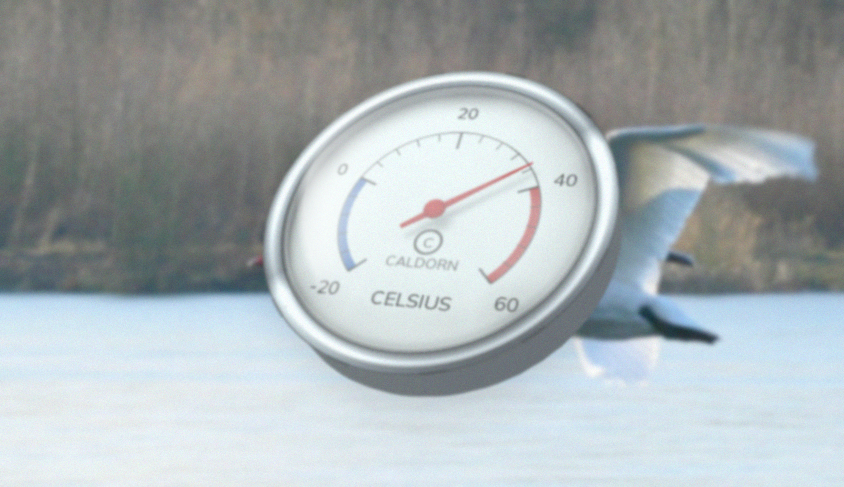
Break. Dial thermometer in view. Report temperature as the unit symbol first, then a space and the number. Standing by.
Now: °C 36
